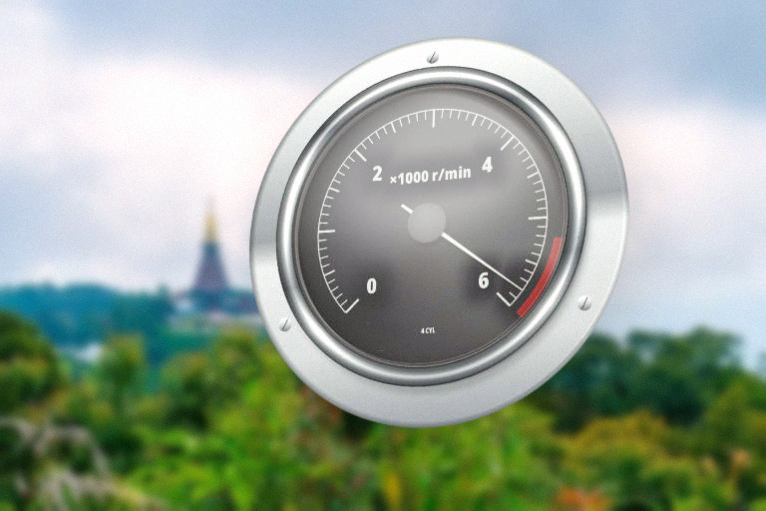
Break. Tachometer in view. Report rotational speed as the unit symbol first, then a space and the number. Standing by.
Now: rpm 5800
